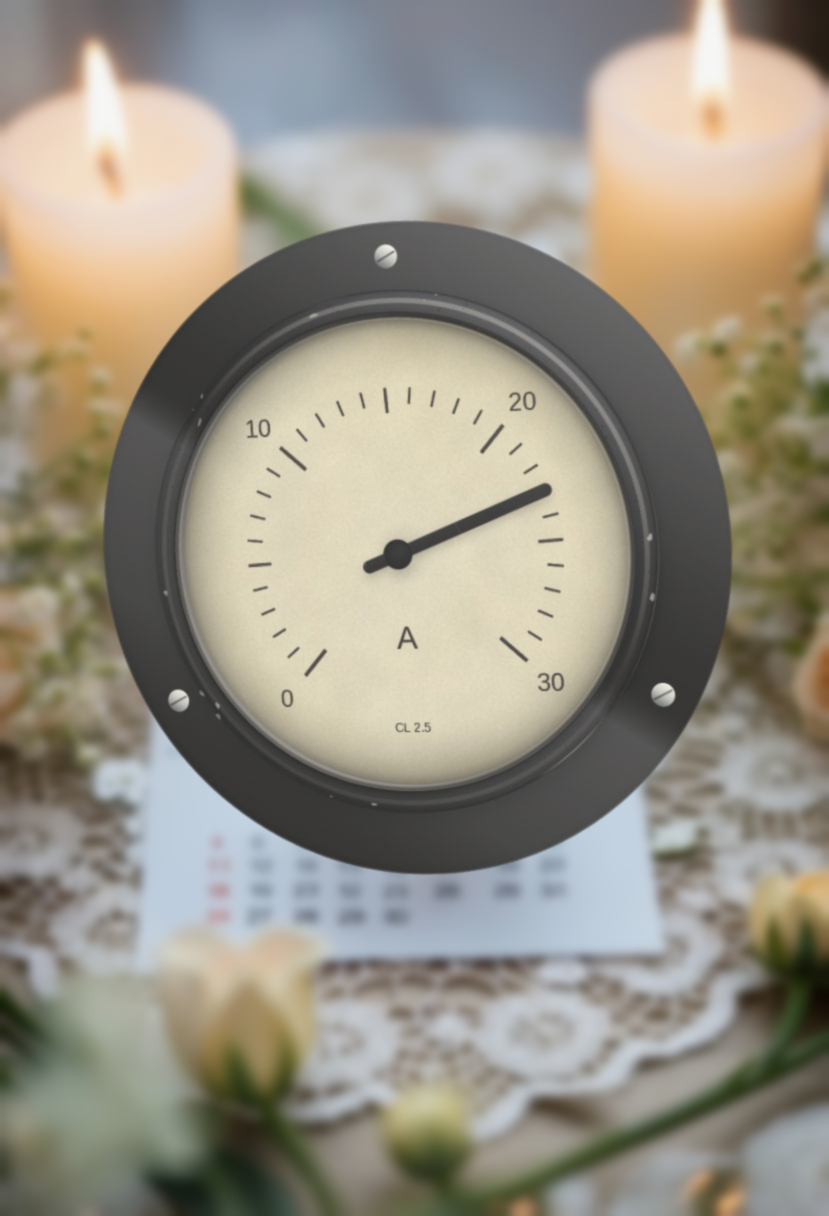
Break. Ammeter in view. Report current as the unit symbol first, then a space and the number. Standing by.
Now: A 23
